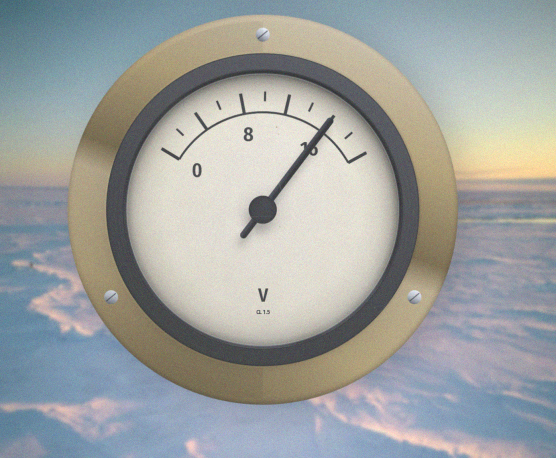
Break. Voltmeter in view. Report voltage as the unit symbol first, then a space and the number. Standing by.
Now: V 16
